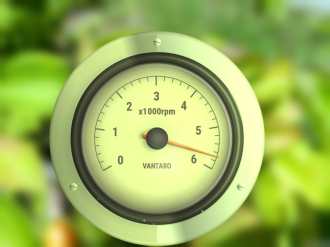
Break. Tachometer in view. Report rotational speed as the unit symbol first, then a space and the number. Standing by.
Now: rpm 5700
